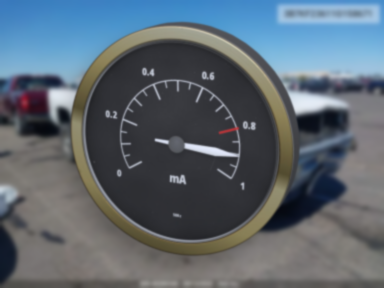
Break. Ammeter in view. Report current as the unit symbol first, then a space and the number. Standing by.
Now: mA 0.9
